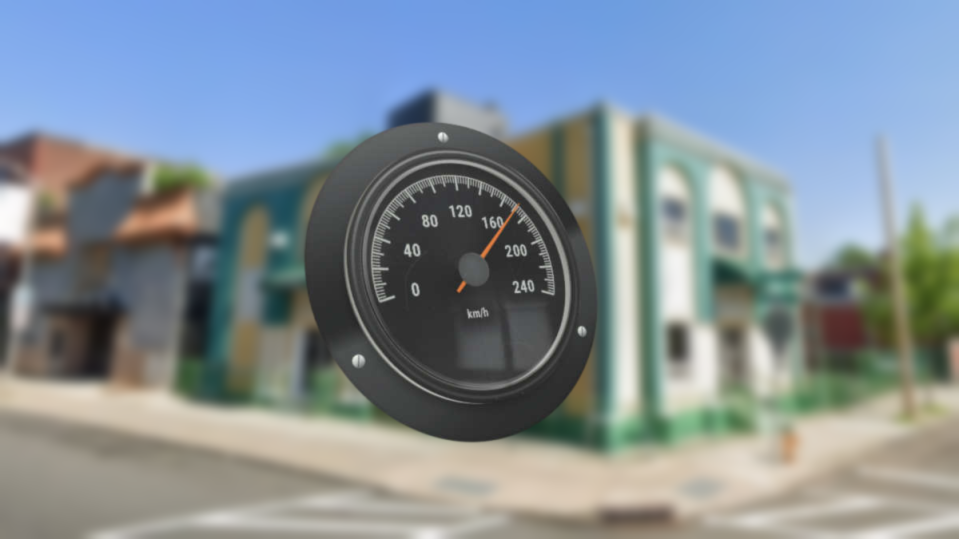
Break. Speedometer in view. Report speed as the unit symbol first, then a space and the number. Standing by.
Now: km/h 170
